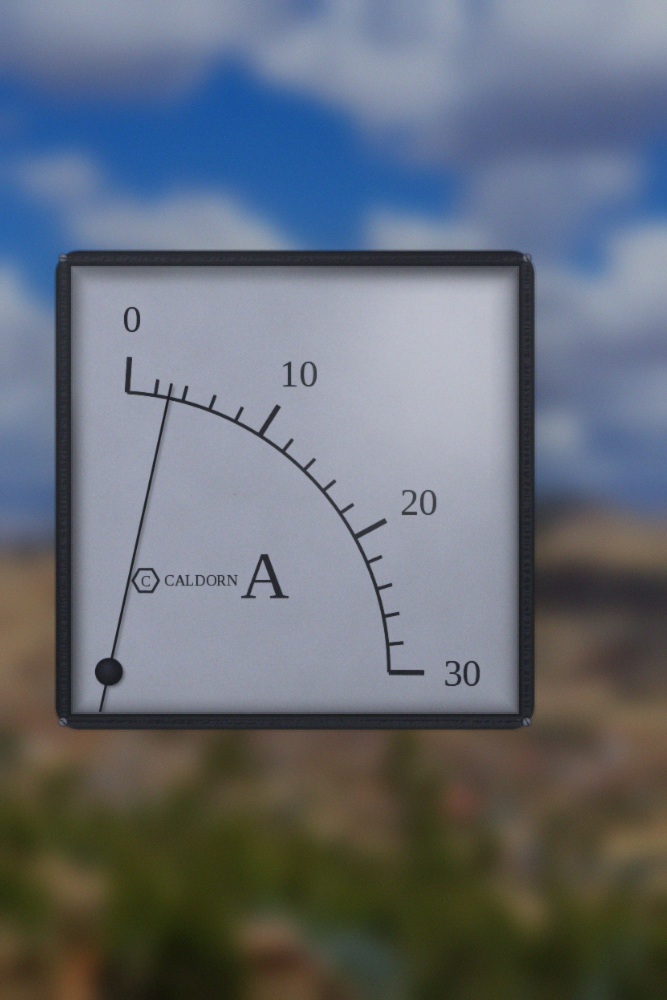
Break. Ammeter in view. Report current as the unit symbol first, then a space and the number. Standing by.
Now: A 3
